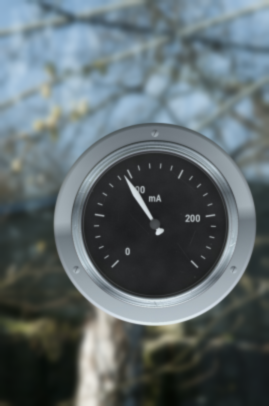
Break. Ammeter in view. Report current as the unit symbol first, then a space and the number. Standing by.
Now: mA 95
